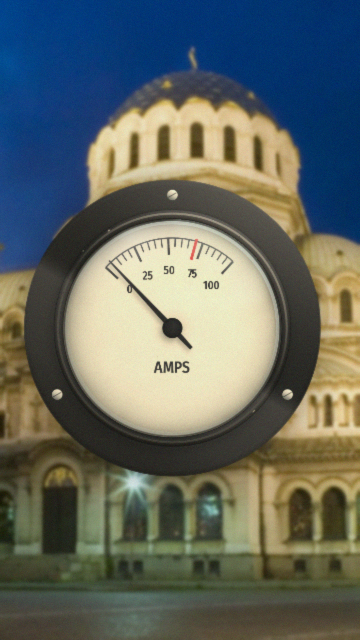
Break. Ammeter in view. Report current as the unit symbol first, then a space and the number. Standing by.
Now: A 5
